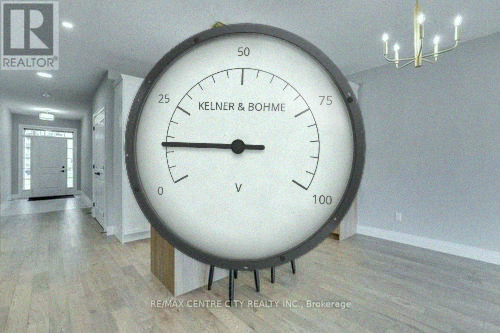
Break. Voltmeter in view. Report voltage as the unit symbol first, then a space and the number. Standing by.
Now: V 12.5
